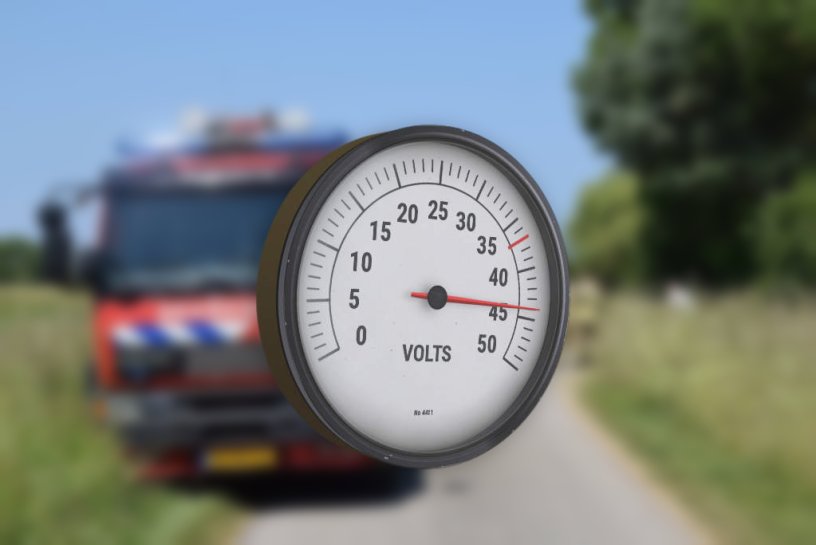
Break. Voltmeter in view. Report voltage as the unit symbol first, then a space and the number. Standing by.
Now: V 44
